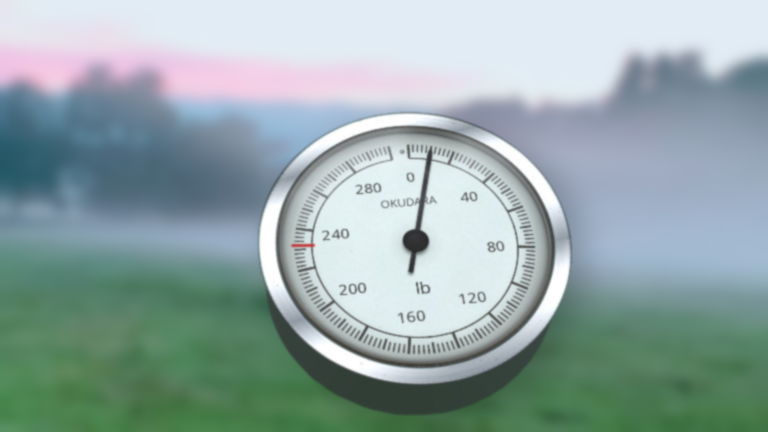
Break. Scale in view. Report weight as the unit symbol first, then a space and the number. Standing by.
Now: lb 10
